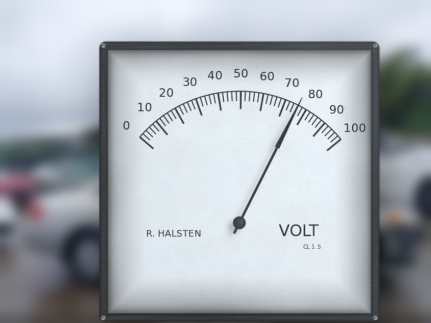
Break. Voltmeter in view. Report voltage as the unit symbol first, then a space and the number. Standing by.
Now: V 76
